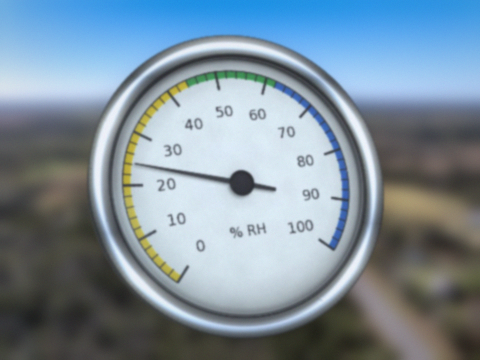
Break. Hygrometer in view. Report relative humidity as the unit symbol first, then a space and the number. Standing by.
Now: % 24
